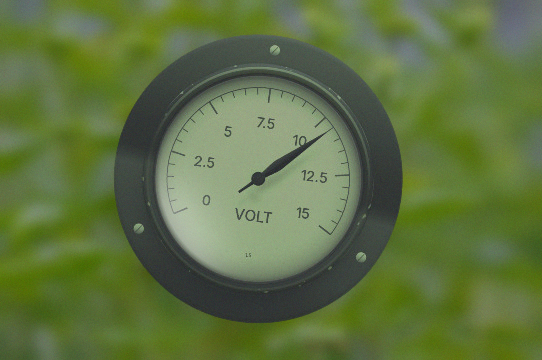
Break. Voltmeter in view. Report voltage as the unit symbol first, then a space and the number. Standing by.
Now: V 10.5
